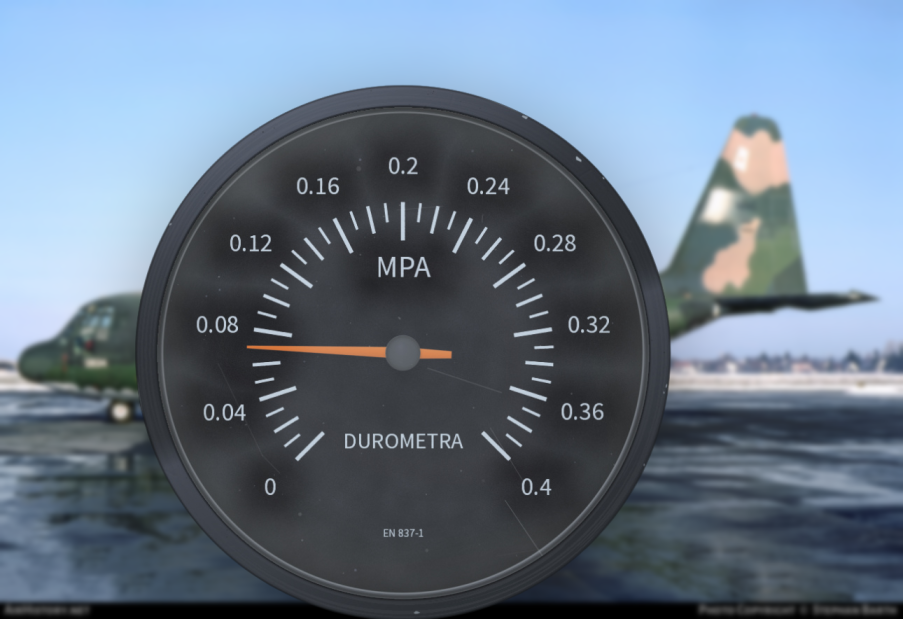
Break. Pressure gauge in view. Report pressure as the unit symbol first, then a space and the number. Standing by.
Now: MPa 0.07
